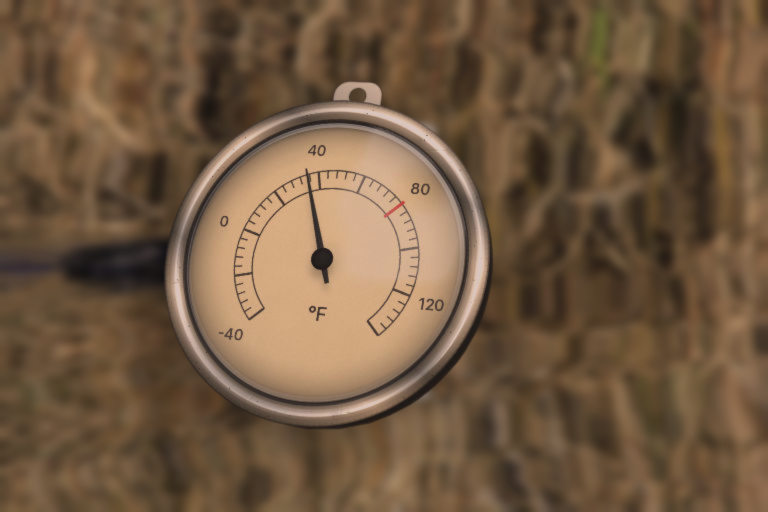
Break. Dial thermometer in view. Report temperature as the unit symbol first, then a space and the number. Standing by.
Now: °F 36
